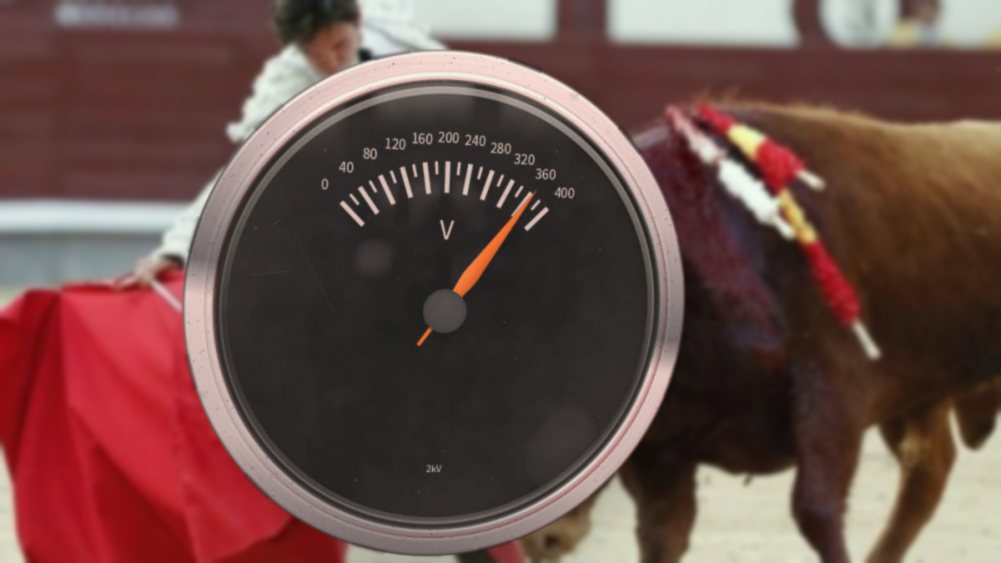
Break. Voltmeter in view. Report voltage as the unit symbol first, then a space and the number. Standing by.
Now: V 360
